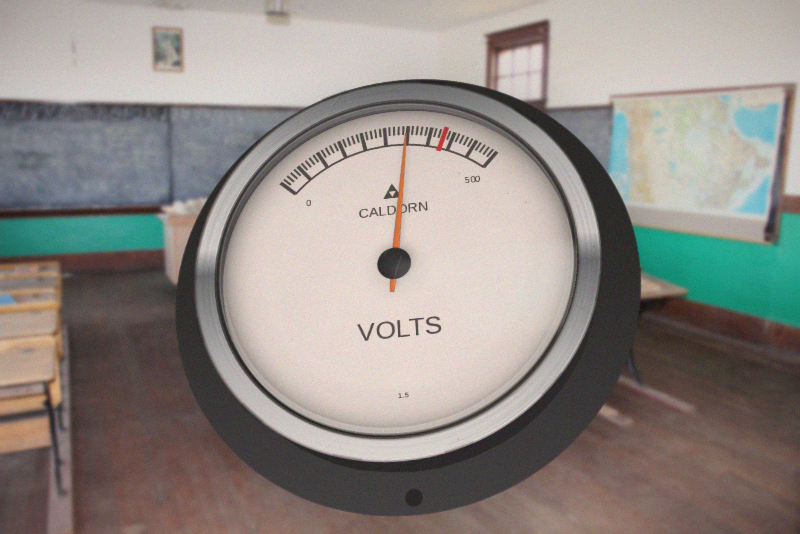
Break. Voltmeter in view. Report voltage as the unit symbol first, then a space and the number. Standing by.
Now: V 300
